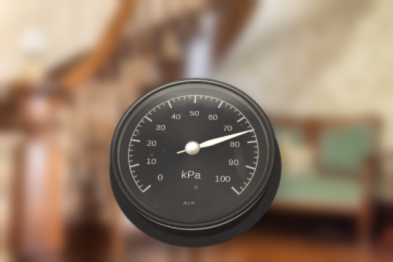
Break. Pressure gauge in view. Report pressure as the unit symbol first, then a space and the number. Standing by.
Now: kPa 76
